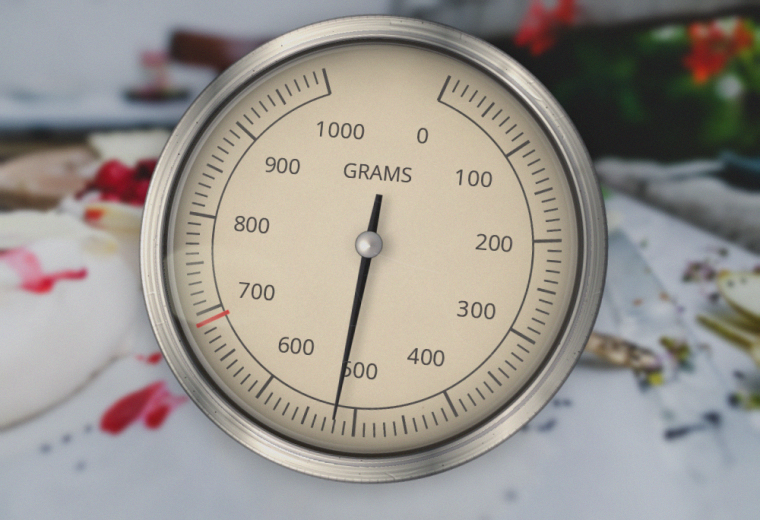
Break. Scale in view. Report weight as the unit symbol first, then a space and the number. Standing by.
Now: g 520
